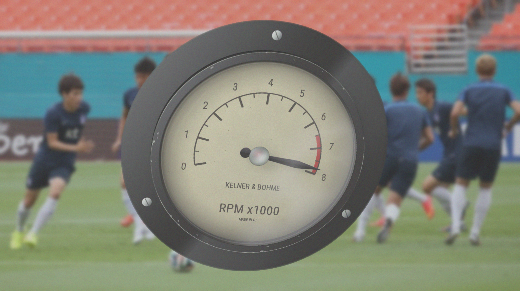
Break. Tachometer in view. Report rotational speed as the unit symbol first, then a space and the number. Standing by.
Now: rpm 7750
